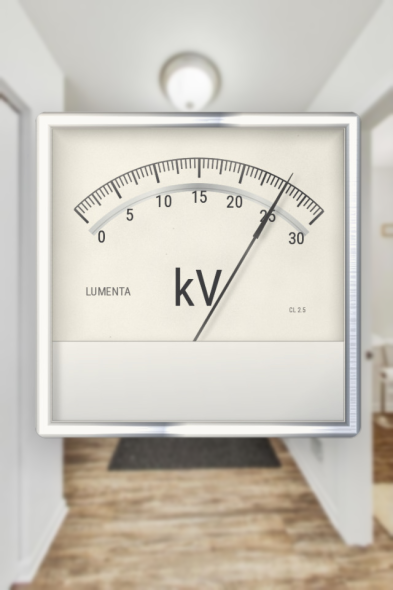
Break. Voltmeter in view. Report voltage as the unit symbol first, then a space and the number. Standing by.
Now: kV 25
